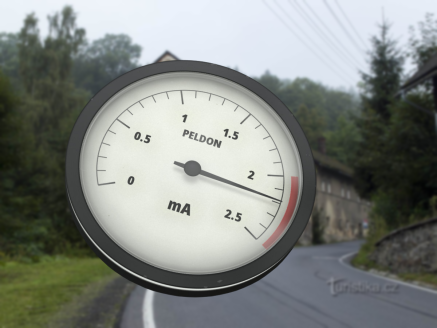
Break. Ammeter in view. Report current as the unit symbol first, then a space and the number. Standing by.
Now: mA 2.2
